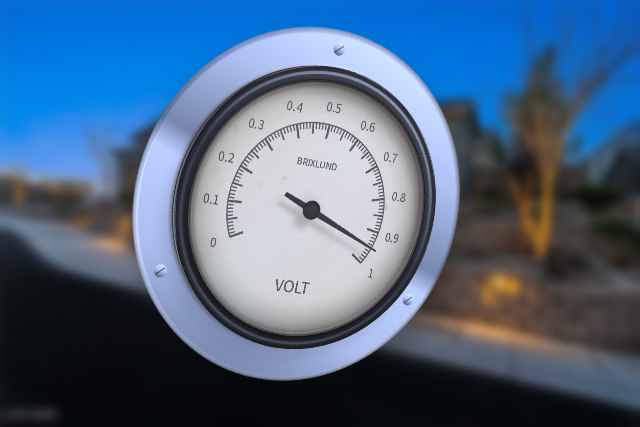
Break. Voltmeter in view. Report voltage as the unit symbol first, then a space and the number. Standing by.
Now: V 0.95
